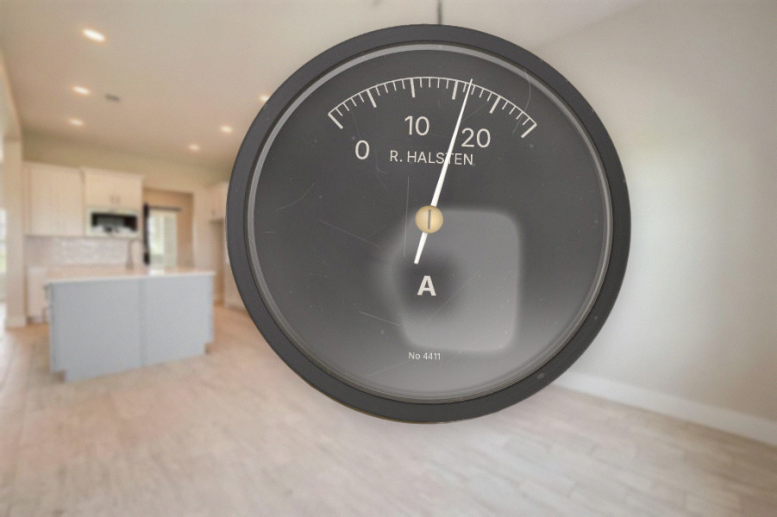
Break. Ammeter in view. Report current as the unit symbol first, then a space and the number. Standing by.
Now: A 16.5
